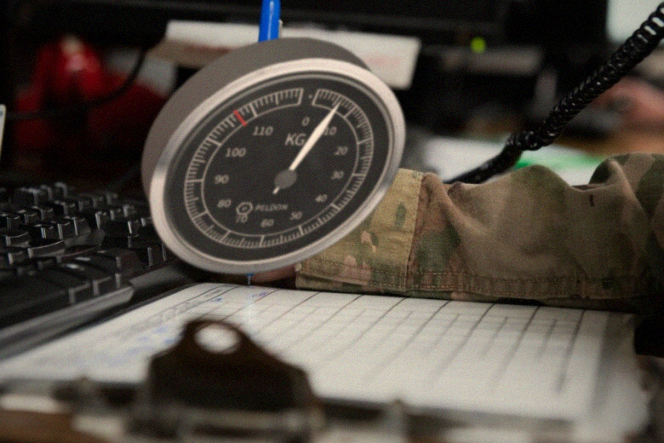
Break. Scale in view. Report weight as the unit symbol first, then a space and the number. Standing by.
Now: kg 5
